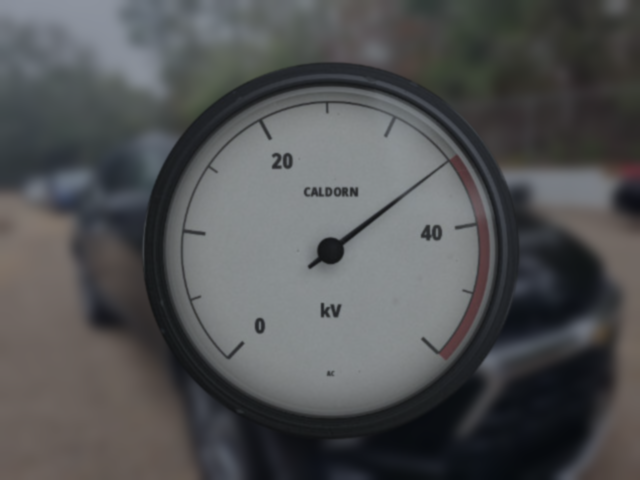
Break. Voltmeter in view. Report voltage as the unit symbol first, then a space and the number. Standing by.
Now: kV 35
